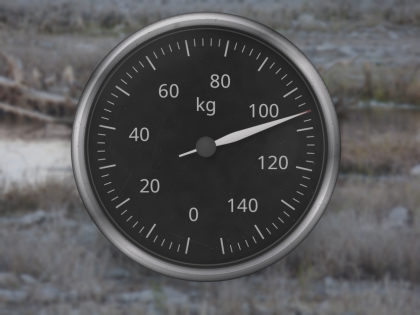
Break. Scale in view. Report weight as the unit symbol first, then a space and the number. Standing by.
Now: kg 106
